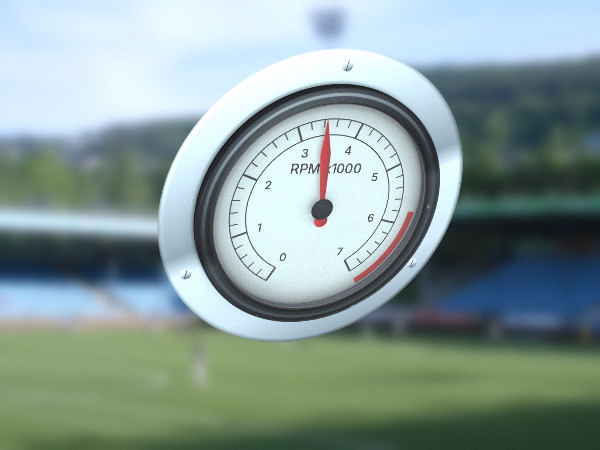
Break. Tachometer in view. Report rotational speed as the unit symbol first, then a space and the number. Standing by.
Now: rpm 3400
